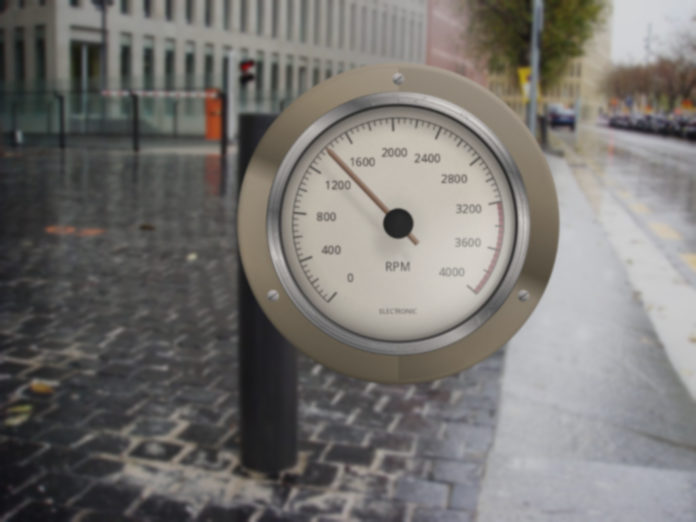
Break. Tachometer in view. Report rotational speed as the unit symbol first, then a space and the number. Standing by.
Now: rpm 1400
